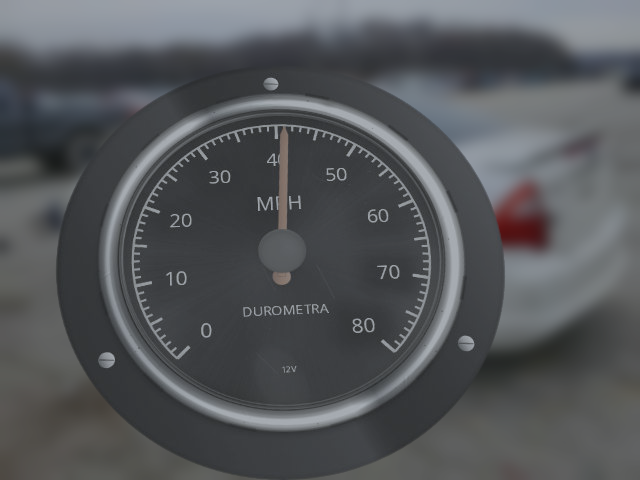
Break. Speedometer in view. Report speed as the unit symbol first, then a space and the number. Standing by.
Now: mph 41
